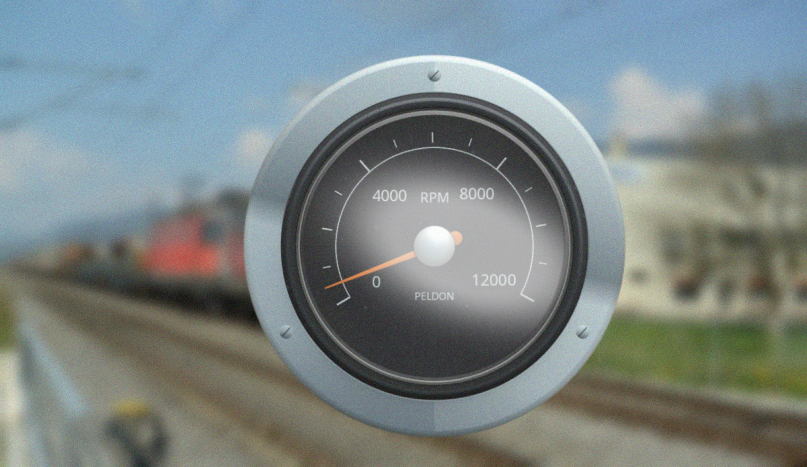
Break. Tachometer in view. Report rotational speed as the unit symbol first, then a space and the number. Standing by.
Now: rpm 500
